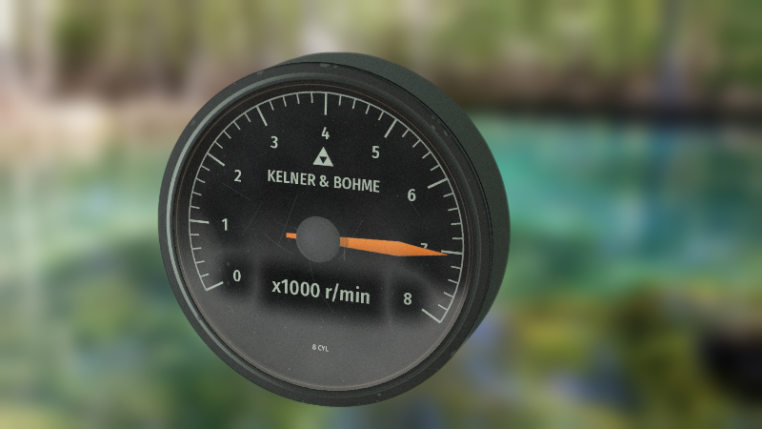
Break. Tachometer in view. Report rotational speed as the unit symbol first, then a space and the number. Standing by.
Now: rpm 7000
